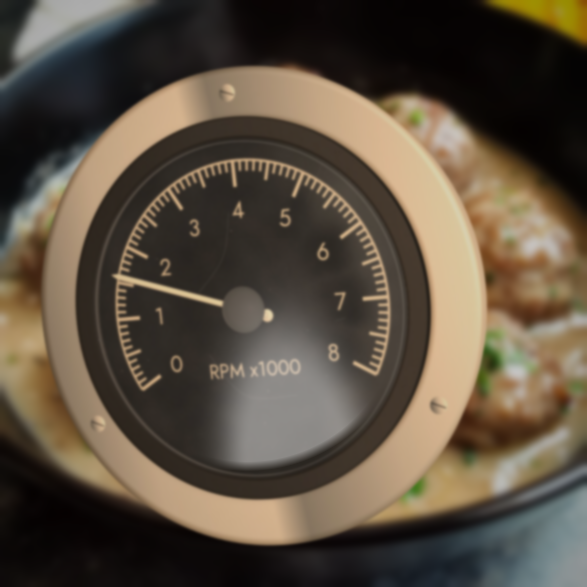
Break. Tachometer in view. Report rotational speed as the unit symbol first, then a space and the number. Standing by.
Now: rpm 1600
